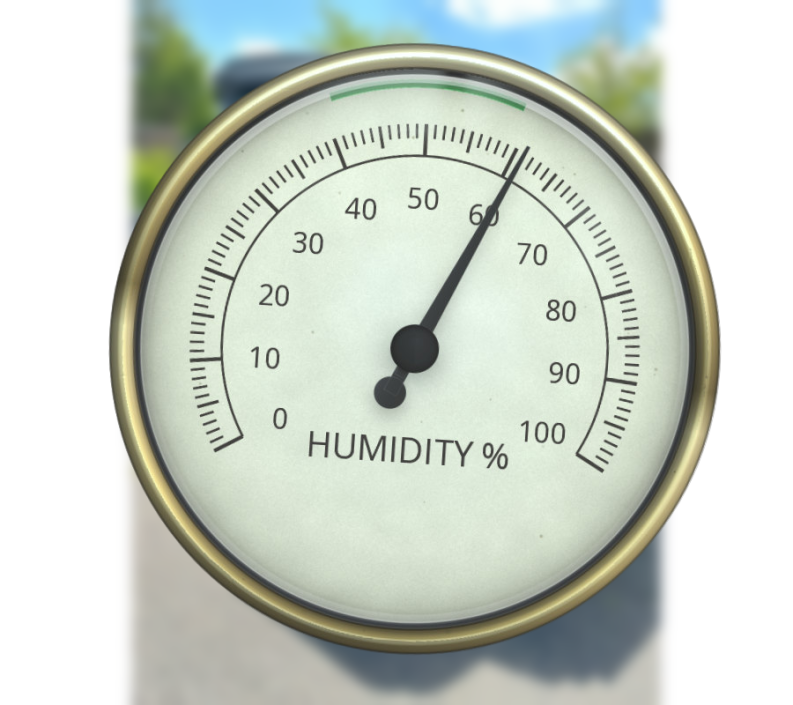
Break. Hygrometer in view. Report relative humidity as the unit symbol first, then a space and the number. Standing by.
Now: % 61
